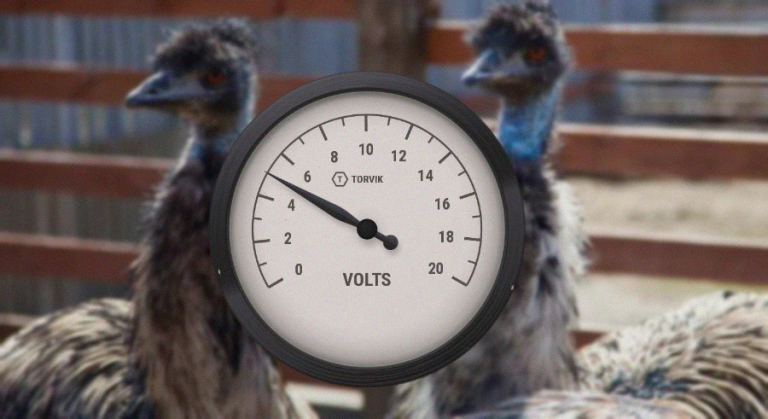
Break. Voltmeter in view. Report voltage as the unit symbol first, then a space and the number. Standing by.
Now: V 5
